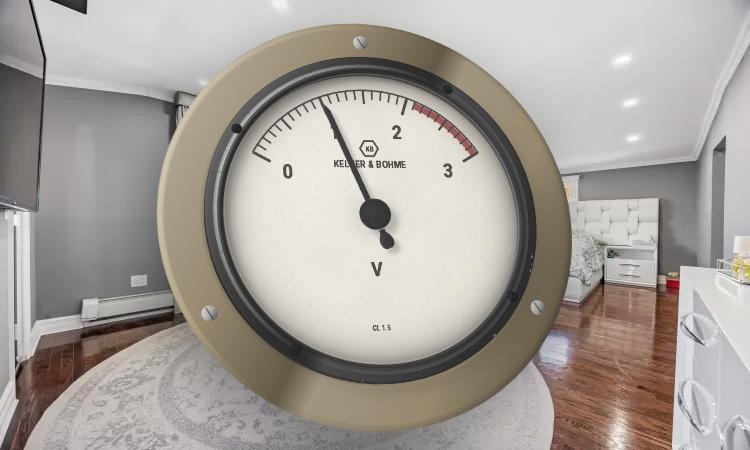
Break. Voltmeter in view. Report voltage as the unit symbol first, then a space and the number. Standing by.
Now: V 1
